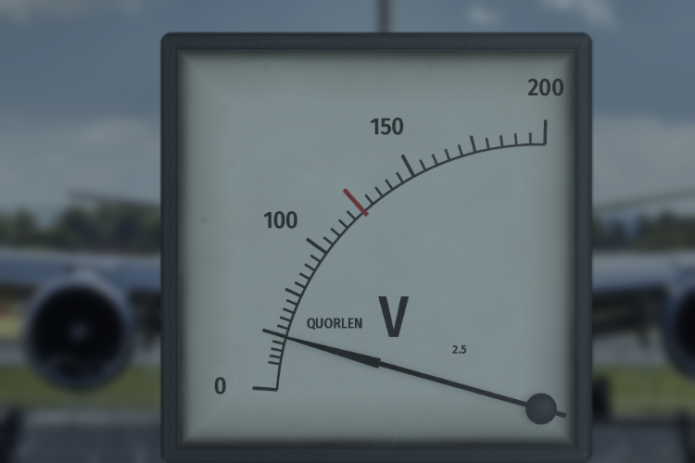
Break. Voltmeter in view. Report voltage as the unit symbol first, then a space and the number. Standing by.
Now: V 50
